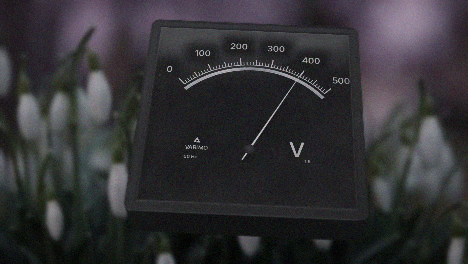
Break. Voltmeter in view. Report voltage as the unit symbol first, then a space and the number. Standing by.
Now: V 400
